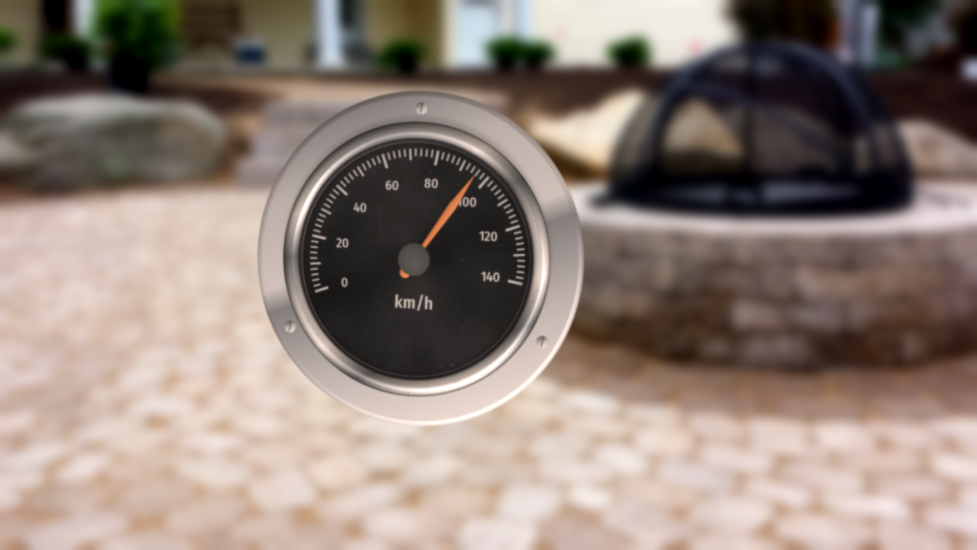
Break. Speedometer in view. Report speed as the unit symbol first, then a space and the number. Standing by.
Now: km/h 96
